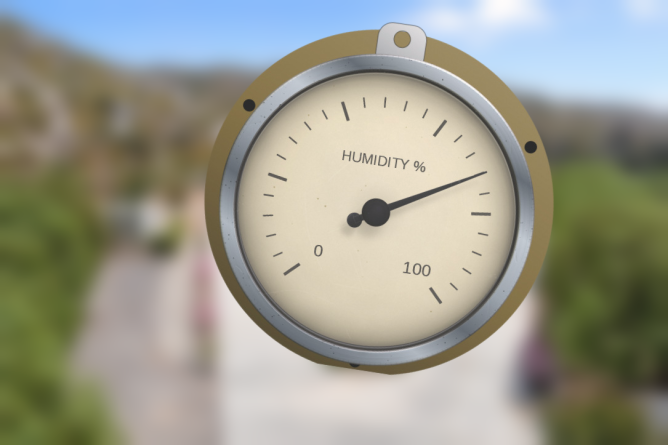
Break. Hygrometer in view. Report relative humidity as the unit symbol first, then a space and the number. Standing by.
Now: % 72
